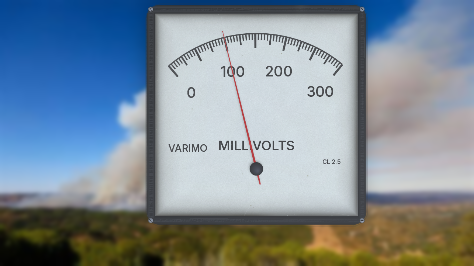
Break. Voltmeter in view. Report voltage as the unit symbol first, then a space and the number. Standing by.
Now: mV 100
